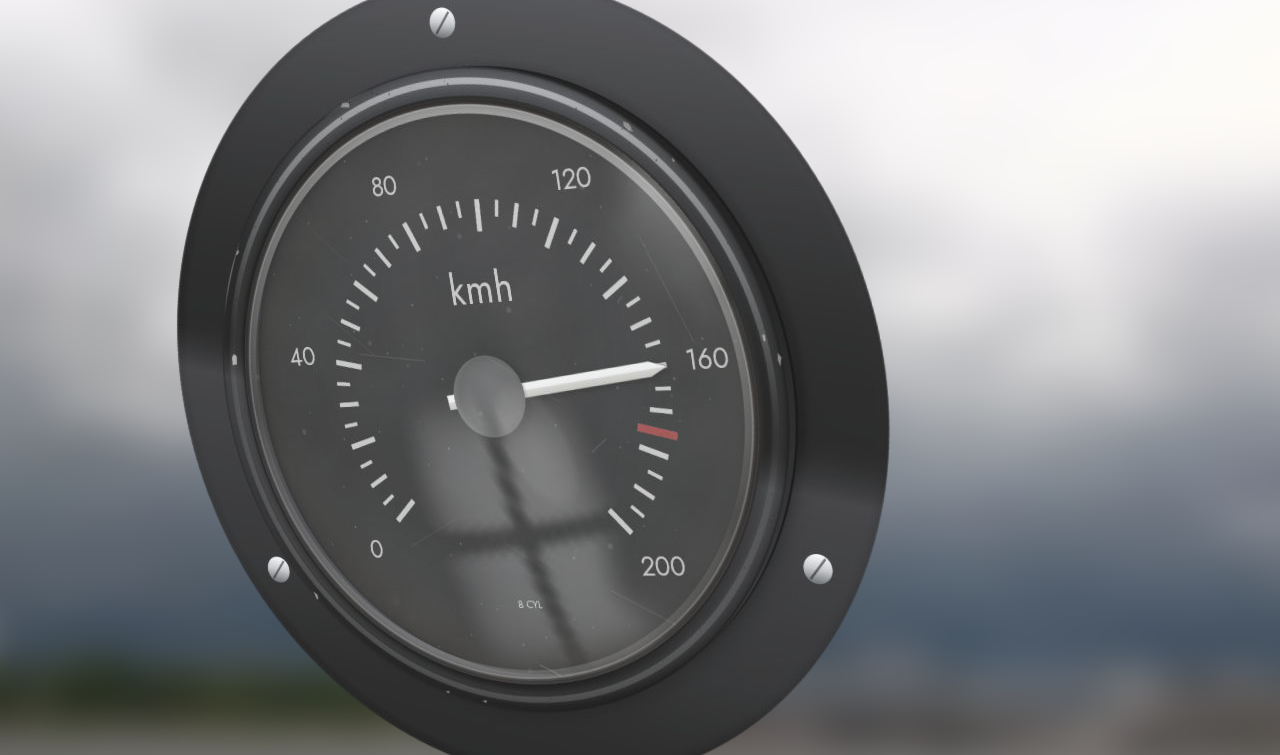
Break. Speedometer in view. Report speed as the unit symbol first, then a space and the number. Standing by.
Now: km/h 160
